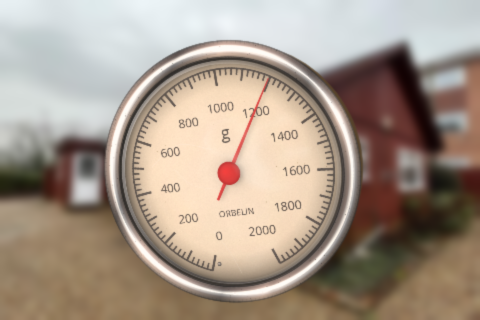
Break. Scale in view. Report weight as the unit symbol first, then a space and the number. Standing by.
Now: g 1200
